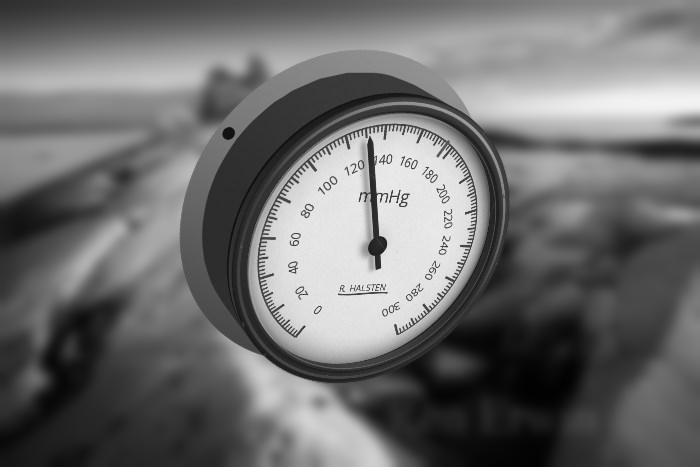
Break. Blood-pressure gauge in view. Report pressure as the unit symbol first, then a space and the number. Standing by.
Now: mmHg 130
